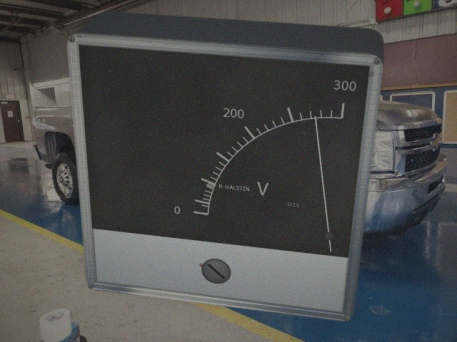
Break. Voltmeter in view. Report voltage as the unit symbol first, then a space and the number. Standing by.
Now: V 275
